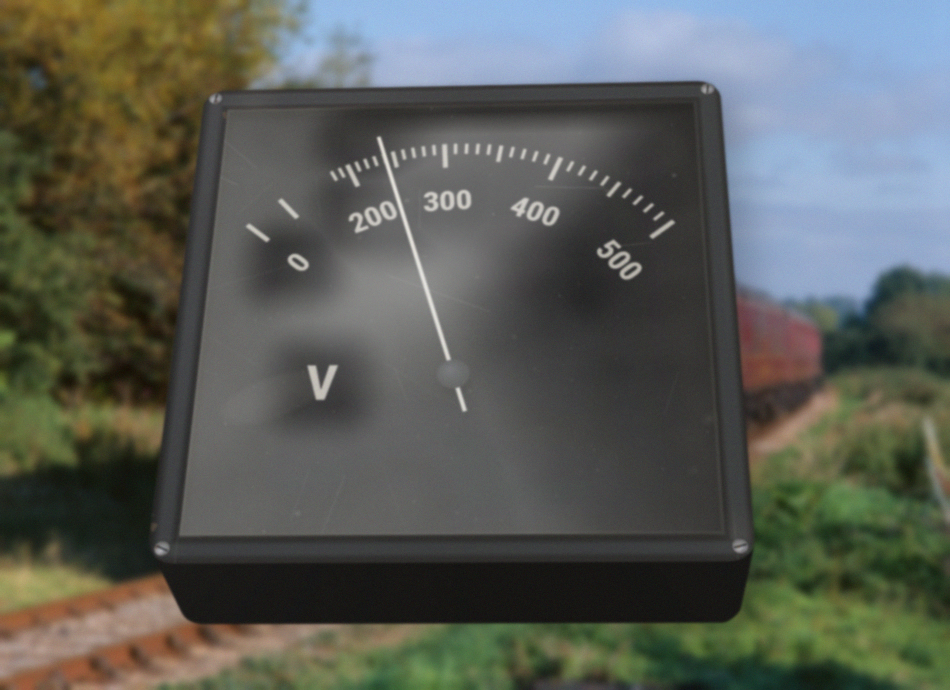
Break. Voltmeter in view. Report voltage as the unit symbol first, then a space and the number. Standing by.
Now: V 240
